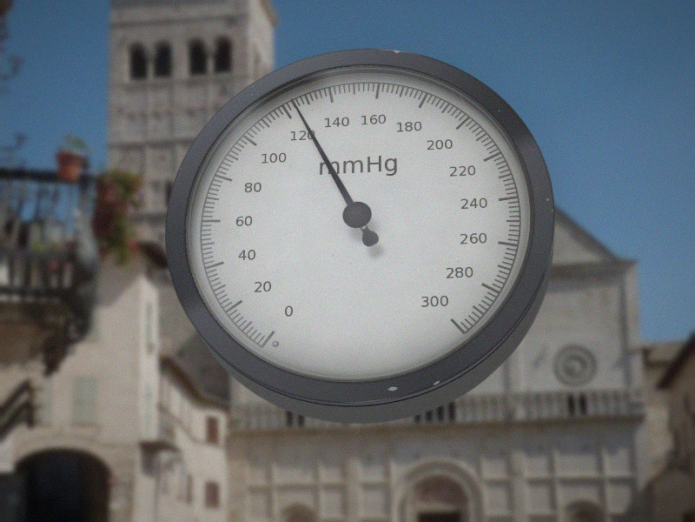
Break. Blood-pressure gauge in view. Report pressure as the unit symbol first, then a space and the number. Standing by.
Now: mmHg 124
